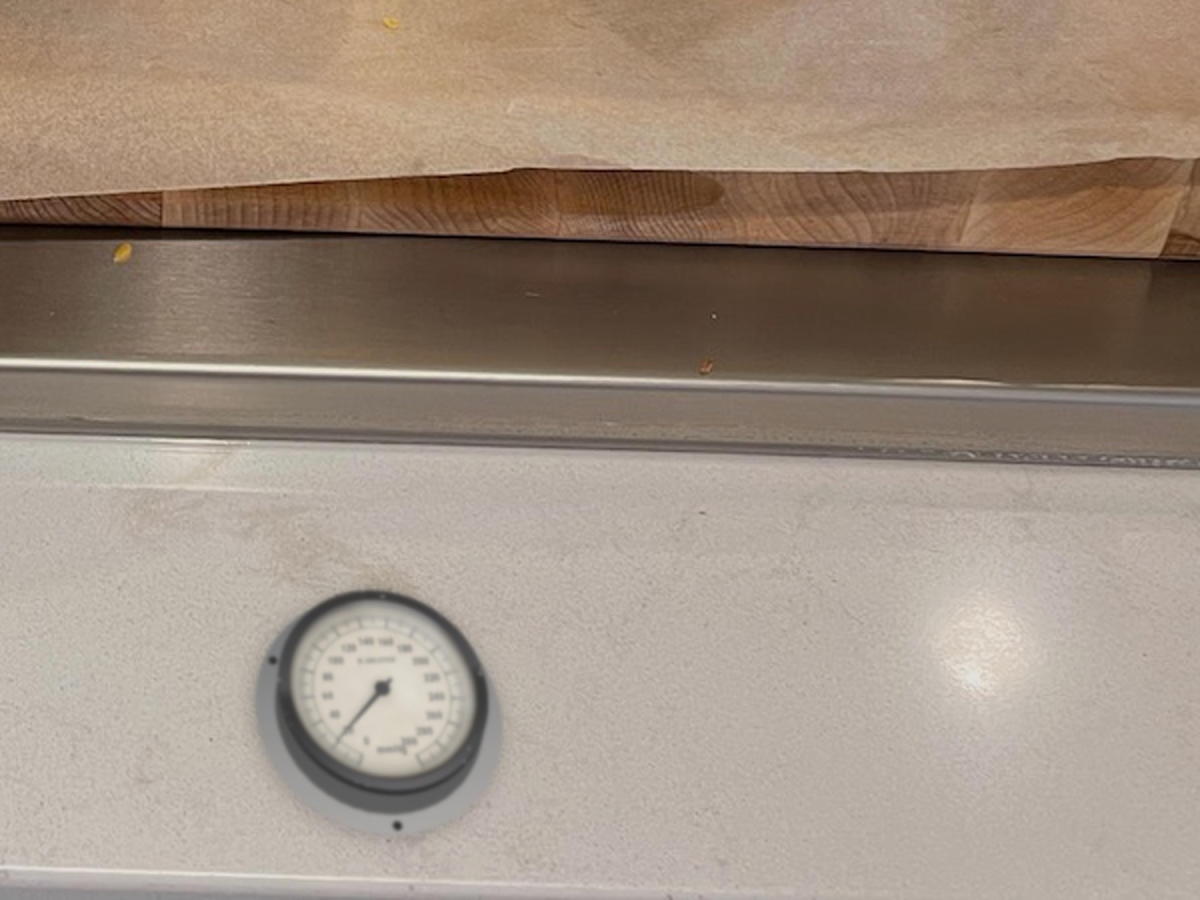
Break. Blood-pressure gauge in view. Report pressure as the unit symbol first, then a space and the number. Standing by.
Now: mmHg 20
